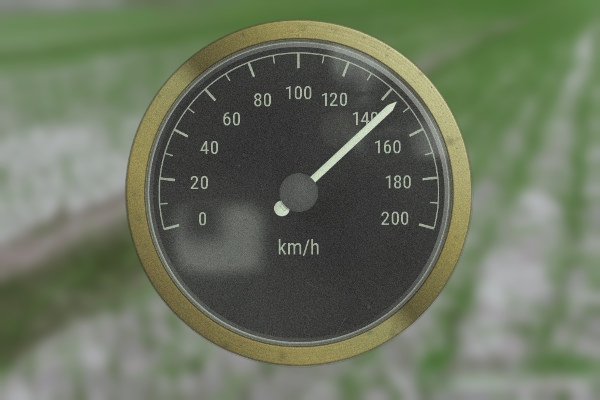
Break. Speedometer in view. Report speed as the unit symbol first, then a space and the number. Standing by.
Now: km/h 145
